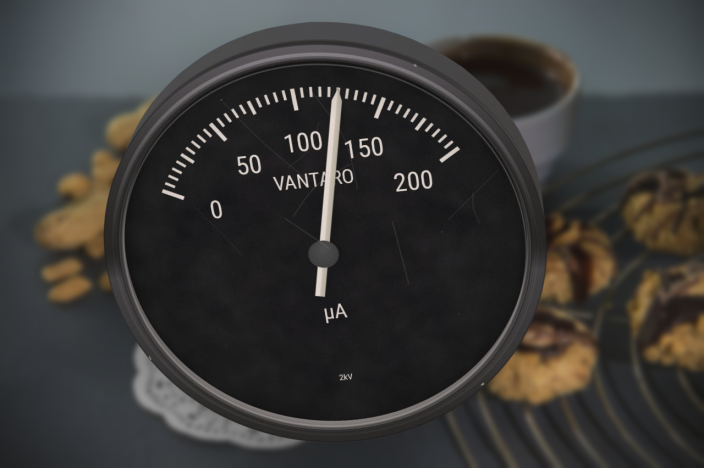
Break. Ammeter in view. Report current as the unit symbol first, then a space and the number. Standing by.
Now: µA 125
